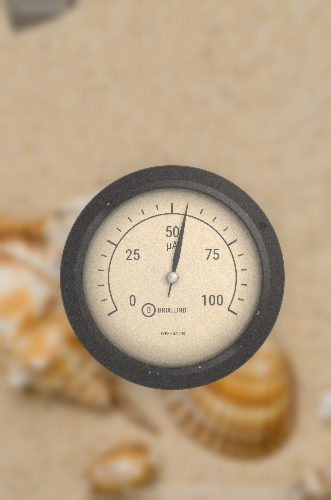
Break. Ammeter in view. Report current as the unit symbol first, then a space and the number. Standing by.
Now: µA 55
